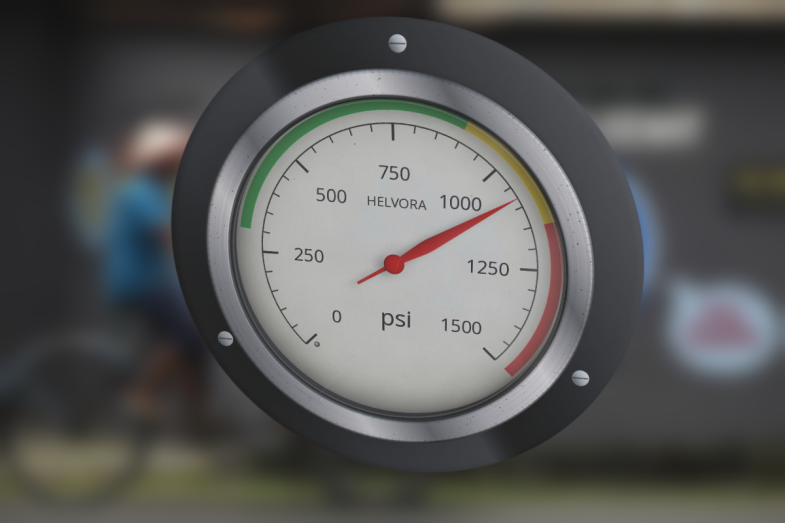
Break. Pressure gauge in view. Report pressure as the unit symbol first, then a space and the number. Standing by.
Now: psi 1075
